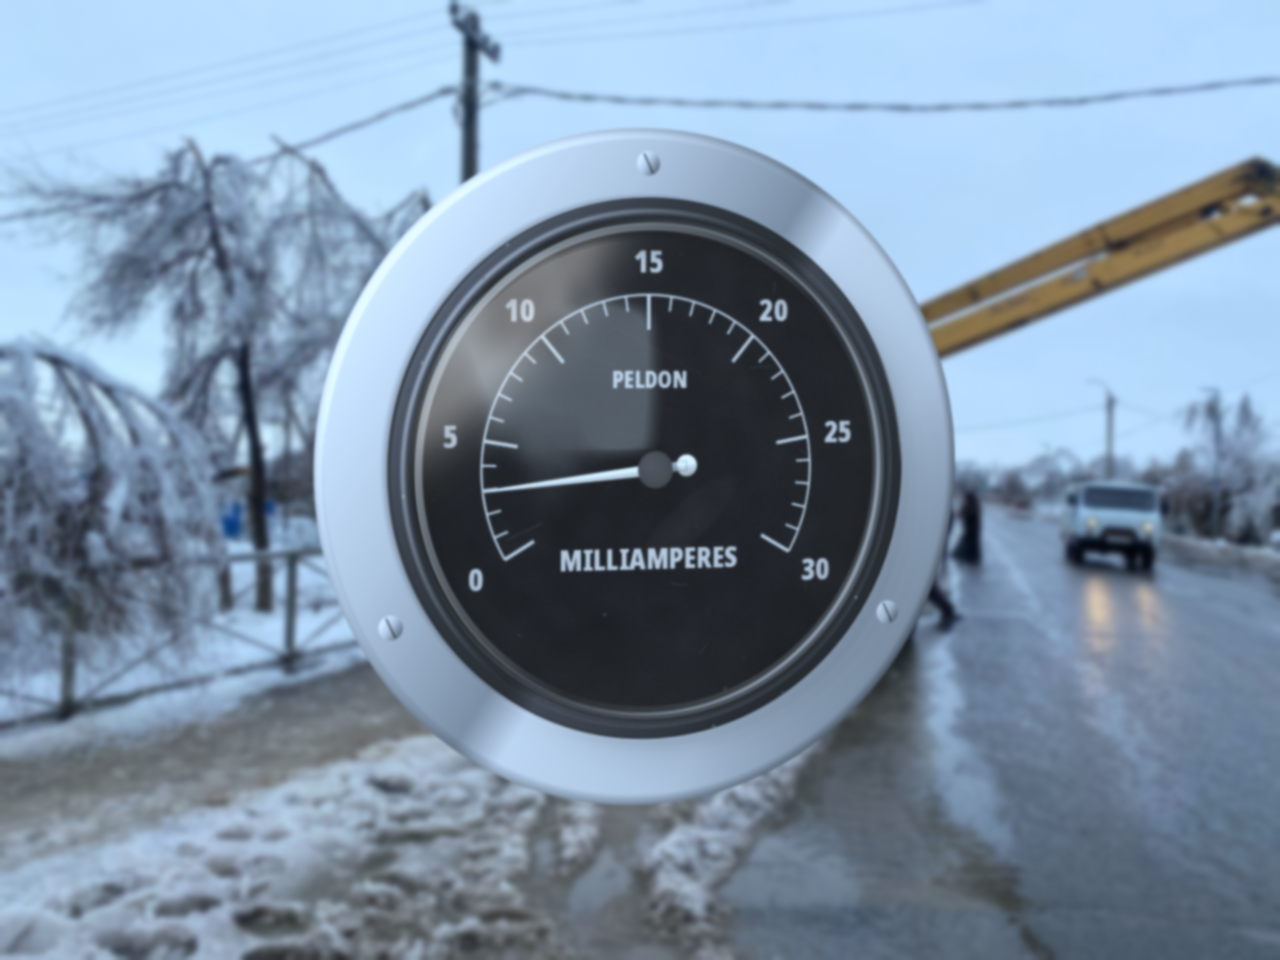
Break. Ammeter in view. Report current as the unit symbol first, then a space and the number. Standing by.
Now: mA 3
